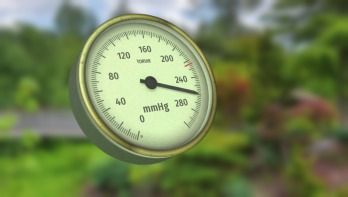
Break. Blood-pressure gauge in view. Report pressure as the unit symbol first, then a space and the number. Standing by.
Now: mmHg 260
